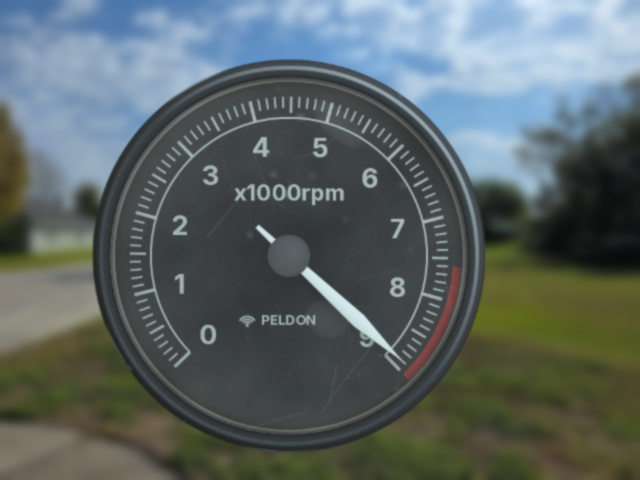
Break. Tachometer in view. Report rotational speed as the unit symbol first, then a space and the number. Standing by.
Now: rpm 8900
